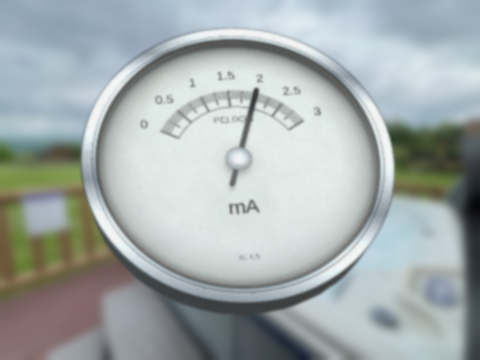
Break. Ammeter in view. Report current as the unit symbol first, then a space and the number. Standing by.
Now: mA 2
